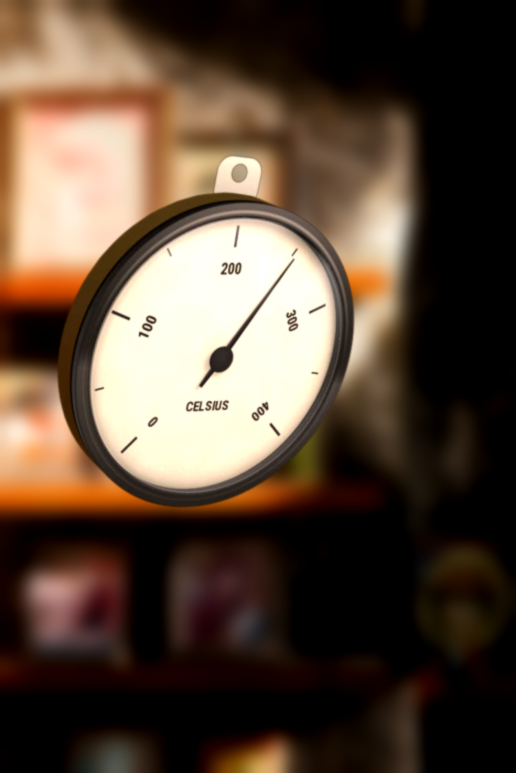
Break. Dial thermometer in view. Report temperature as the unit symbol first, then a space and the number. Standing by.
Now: °C 250
